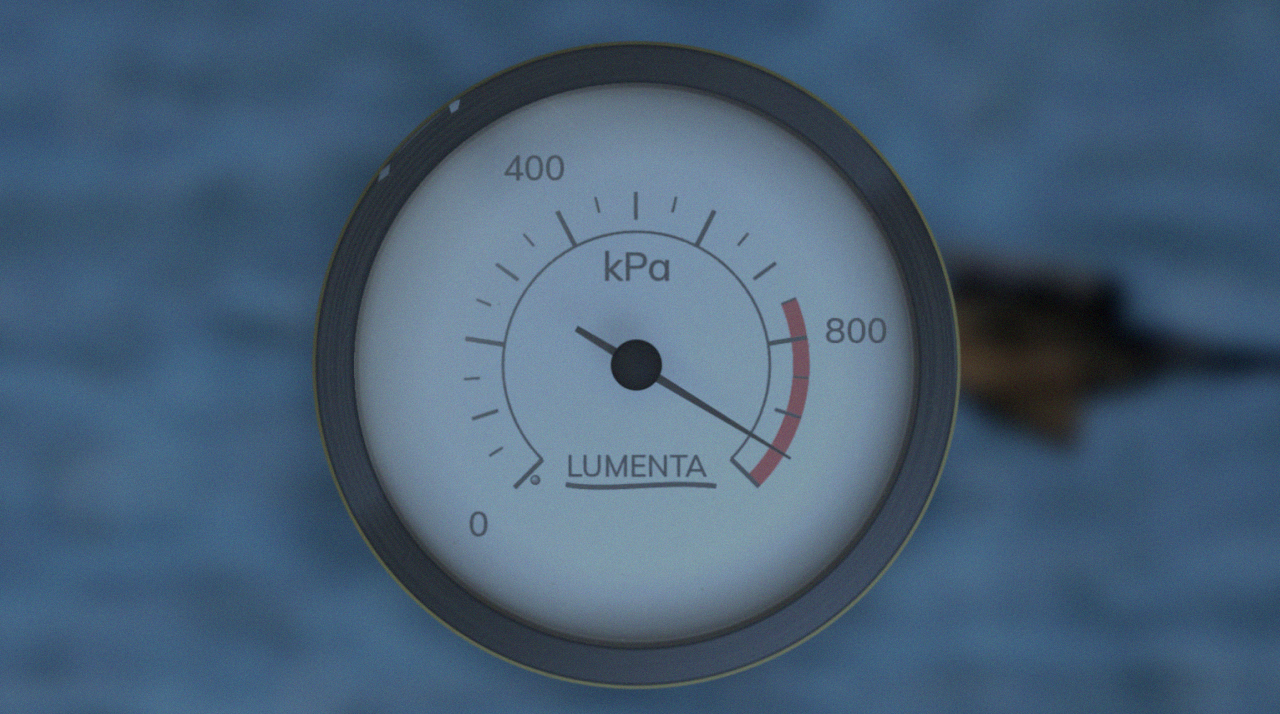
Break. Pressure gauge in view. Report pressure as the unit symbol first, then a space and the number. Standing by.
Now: kPa 950
